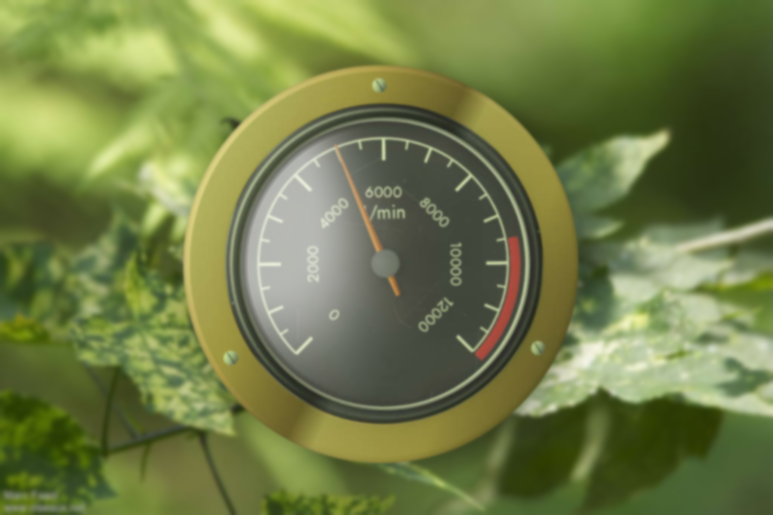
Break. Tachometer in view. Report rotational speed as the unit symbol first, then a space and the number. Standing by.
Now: rpm 5000
